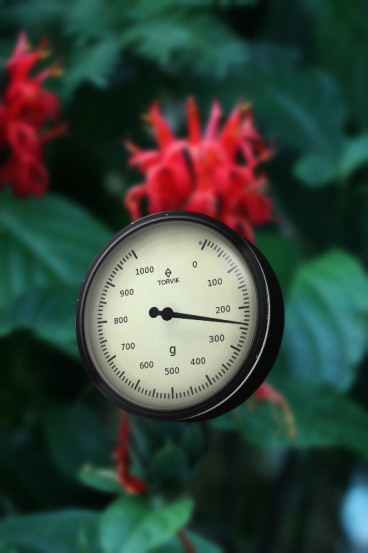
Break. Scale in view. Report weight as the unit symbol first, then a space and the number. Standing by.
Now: g 240
